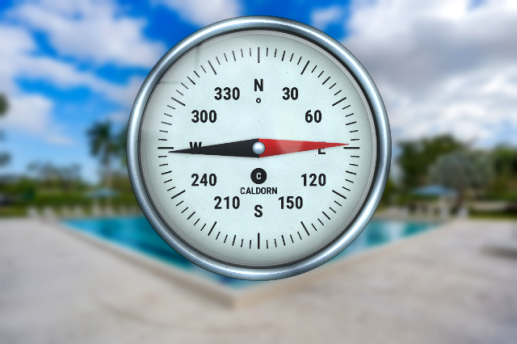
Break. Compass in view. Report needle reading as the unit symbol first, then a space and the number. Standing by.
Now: ° 87.5
